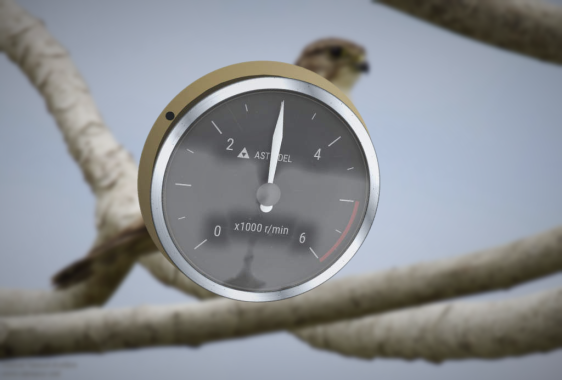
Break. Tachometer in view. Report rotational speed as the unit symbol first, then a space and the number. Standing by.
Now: rpm 3000
